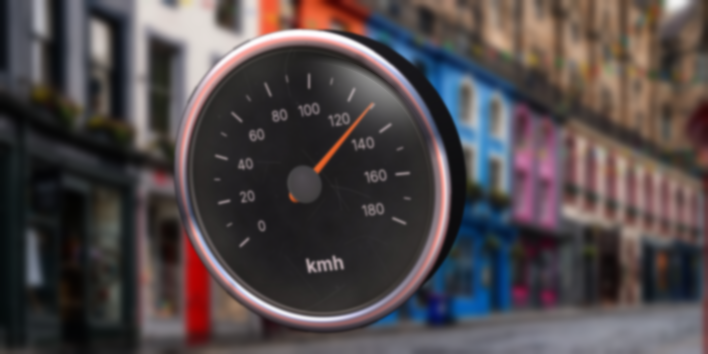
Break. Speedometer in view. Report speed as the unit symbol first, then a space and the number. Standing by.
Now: km/h 130
